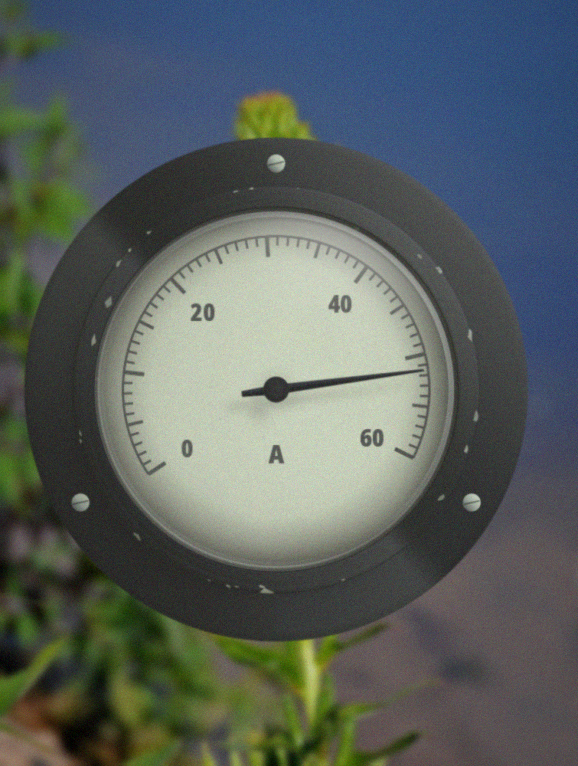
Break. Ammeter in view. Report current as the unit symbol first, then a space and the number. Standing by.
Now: A 51.5
